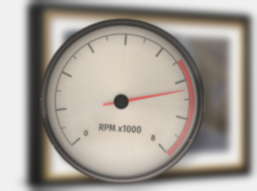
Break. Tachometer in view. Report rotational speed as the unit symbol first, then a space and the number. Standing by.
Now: rpm 6250
